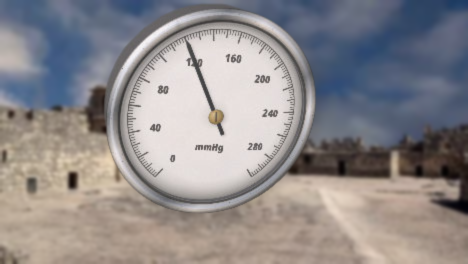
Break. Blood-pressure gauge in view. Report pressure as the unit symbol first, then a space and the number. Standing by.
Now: mmHg 120
